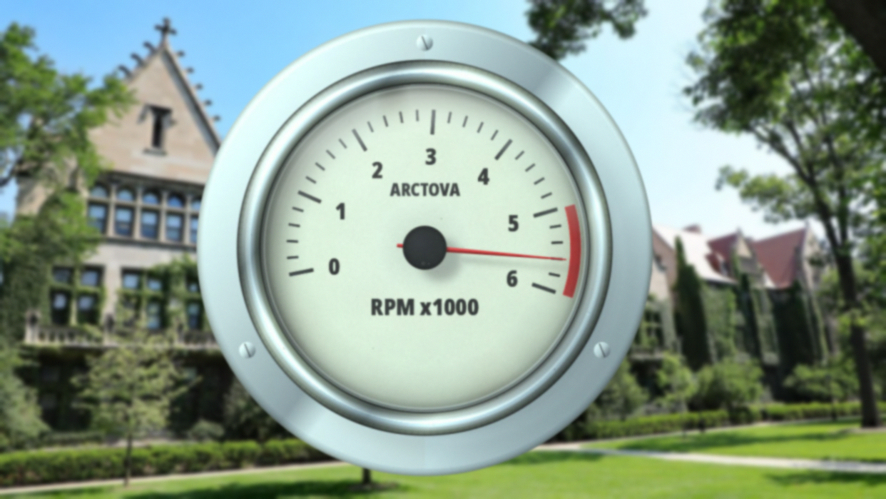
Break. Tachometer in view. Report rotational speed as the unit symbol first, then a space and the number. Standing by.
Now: rpm 5600
